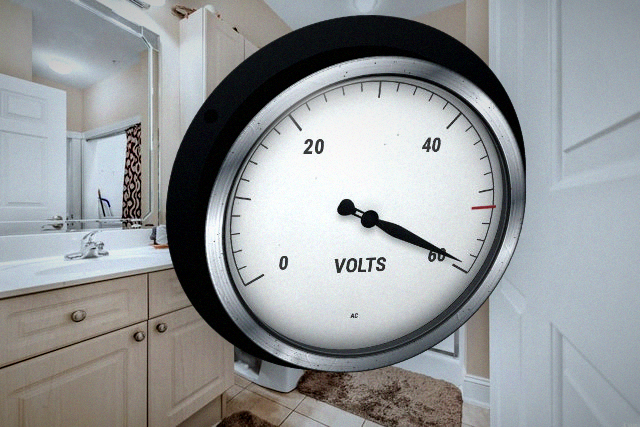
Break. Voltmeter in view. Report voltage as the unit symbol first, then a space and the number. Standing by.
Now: V 59
